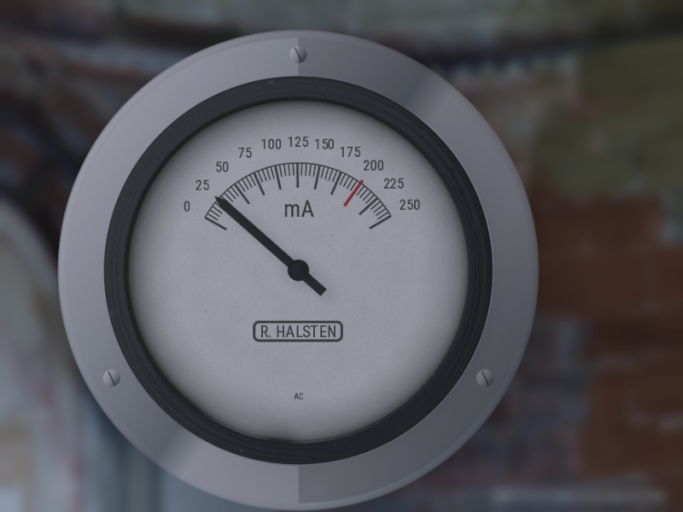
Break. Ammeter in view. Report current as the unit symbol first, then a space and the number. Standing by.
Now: mA 25
